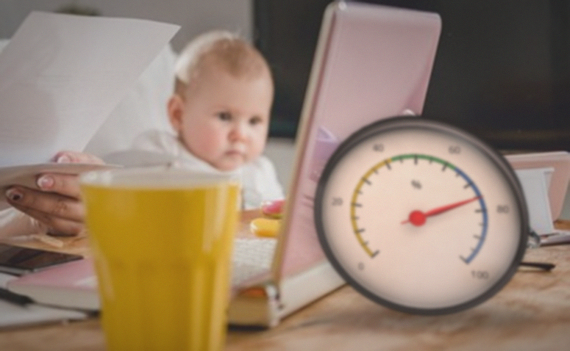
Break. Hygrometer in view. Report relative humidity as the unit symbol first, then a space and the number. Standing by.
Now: % 75
